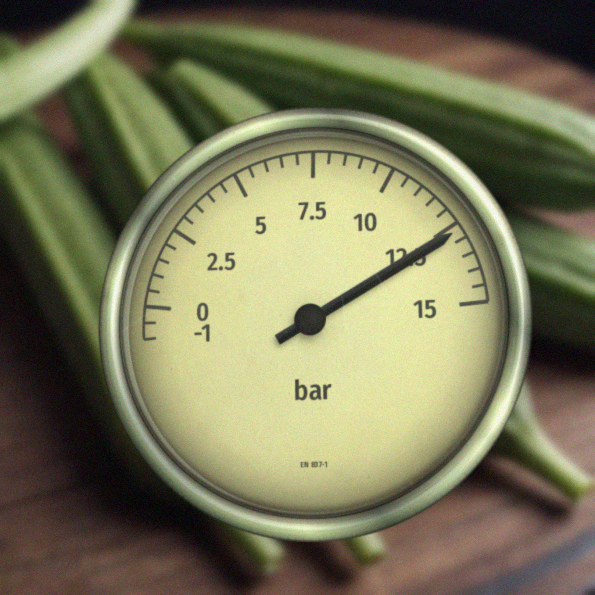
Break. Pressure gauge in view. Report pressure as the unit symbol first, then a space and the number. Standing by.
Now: bar 12.75
